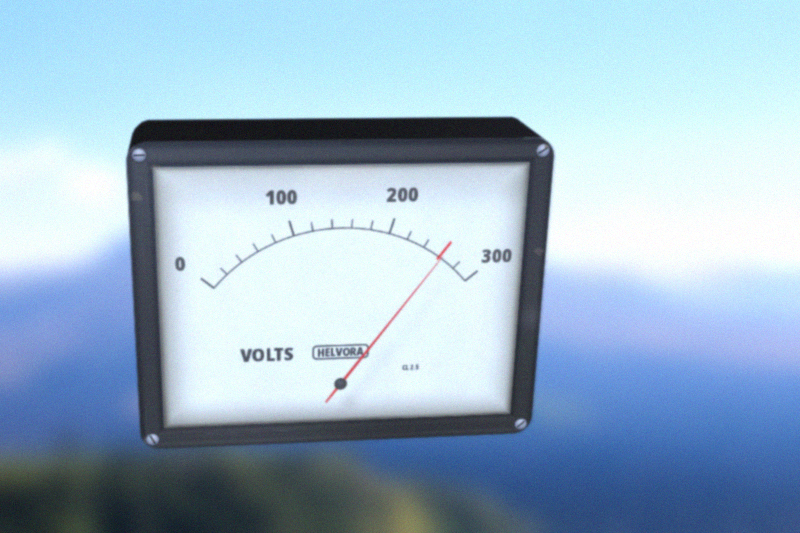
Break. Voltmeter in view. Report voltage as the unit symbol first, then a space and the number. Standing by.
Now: V 260
